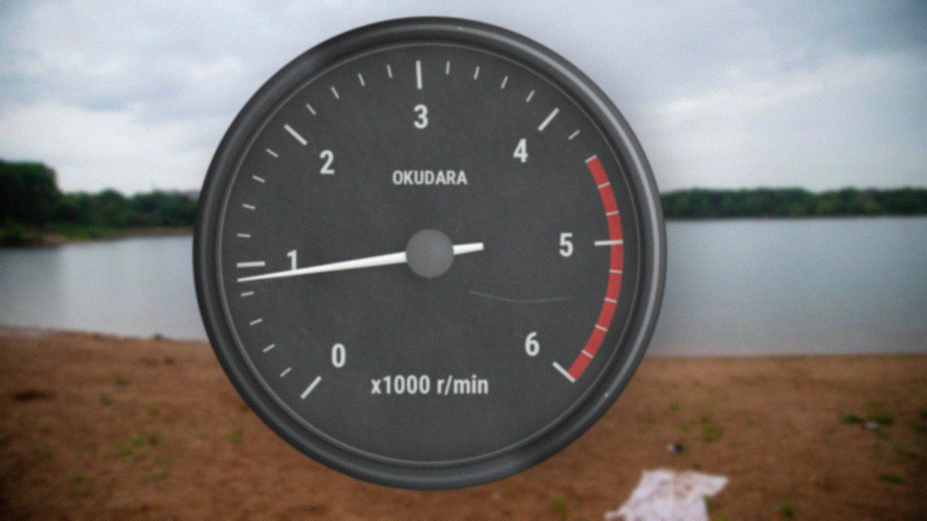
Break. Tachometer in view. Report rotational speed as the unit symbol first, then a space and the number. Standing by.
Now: rpm 900
